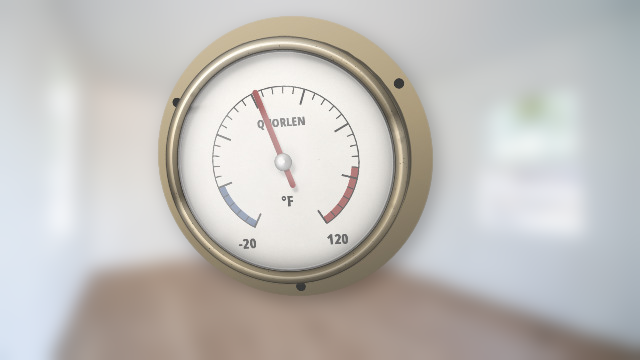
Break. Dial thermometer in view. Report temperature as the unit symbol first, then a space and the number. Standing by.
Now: °F 42
